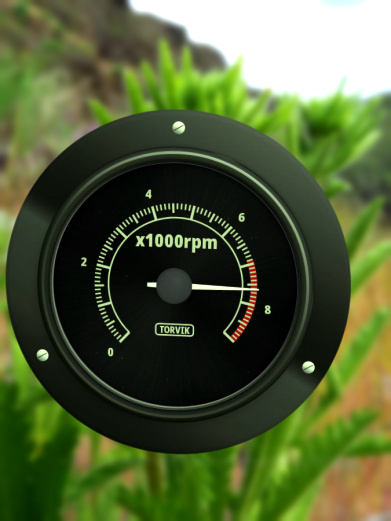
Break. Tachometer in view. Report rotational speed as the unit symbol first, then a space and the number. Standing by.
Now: rpm 7600
